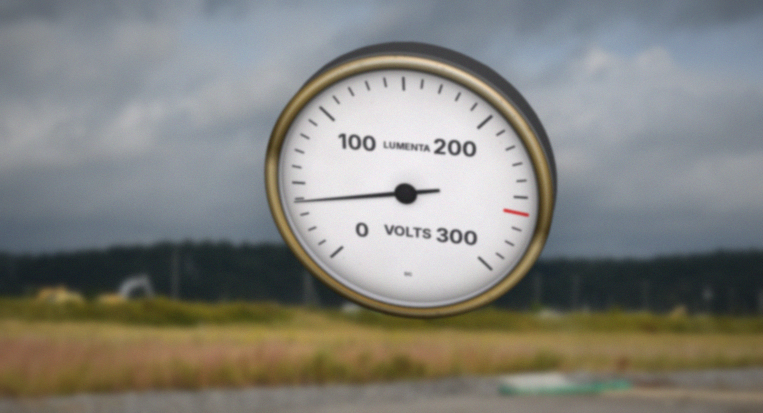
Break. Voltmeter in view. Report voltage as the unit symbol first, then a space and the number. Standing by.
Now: V 40
